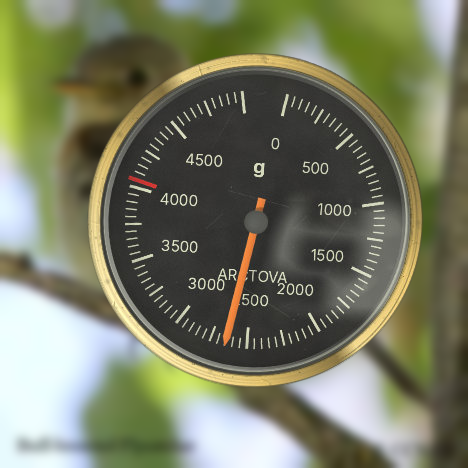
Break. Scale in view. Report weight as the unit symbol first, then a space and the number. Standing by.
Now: g 2650
